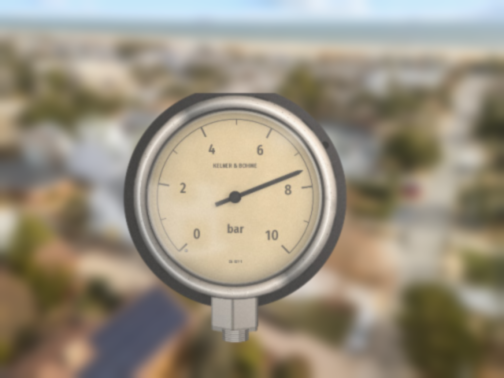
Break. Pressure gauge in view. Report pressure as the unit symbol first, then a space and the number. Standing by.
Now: bar 7.5
